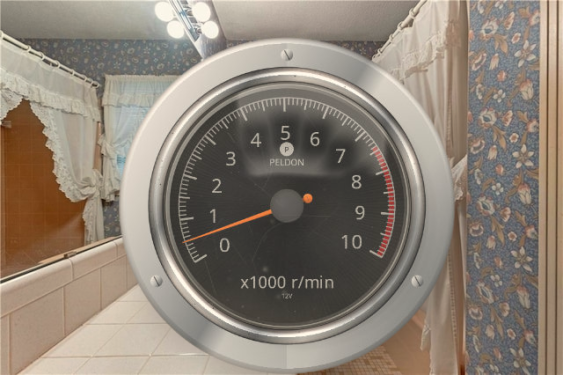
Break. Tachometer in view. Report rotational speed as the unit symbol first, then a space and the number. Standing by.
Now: rpm 500
